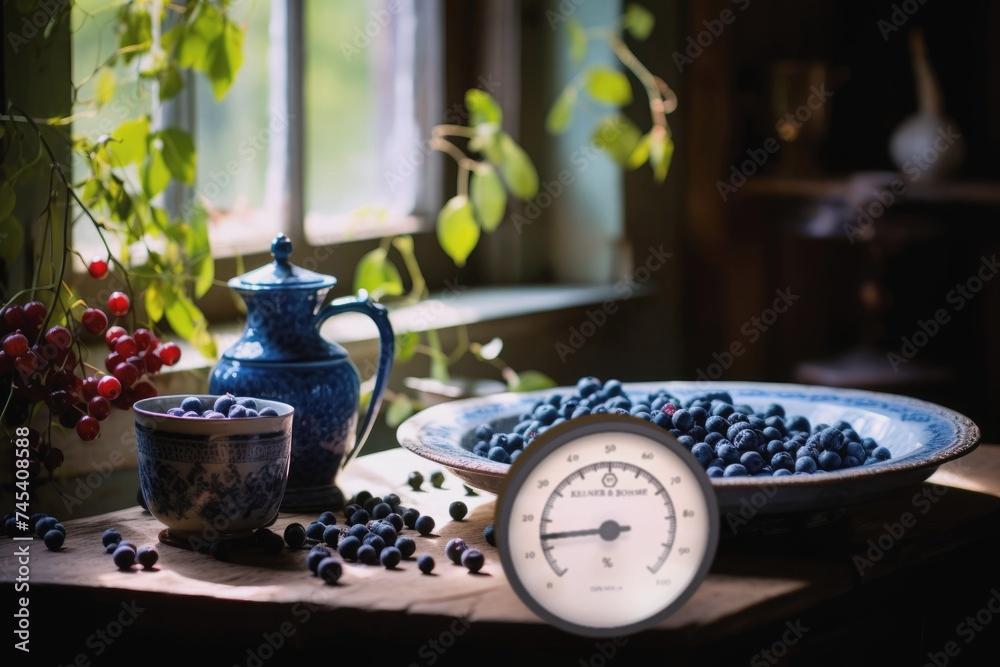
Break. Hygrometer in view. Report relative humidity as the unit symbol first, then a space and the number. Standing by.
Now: % 15
